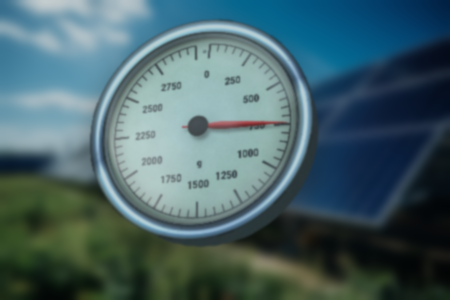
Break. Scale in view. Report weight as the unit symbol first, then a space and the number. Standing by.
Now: g 750
